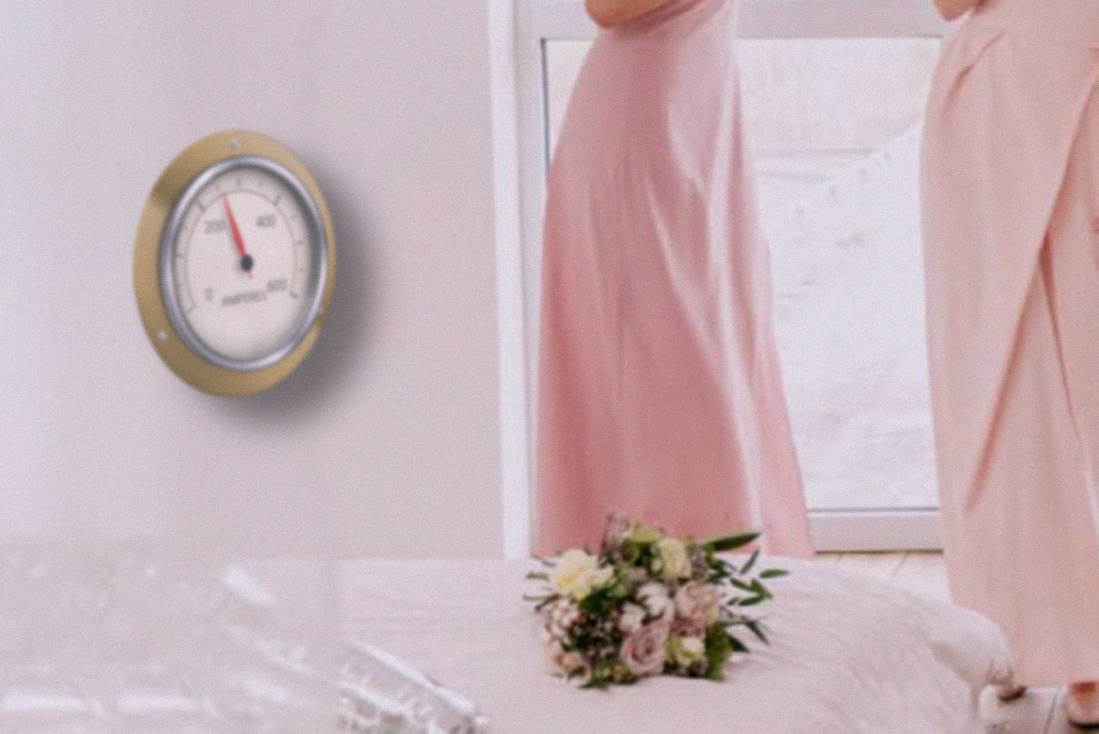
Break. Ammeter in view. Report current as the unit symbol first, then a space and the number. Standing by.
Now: A 250
